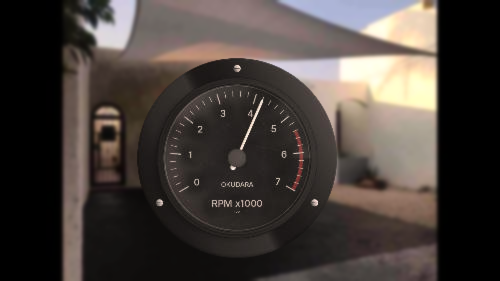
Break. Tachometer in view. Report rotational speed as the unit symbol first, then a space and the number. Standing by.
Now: rpm 4200
